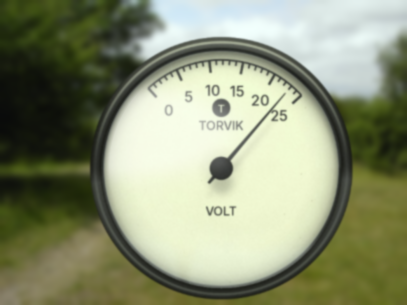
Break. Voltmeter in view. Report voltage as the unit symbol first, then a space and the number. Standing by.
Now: V 23
